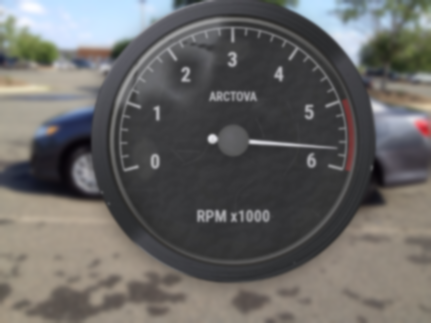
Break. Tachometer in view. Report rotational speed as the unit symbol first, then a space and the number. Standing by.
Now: rpm 5700
